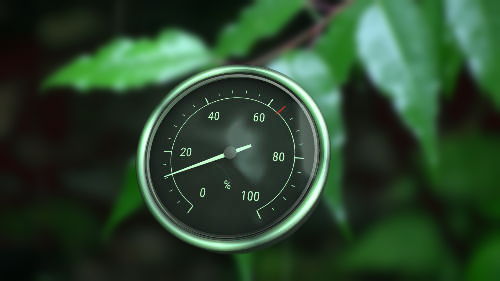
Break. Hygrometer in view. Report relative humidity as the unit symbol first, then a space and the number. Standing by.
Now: % 12
